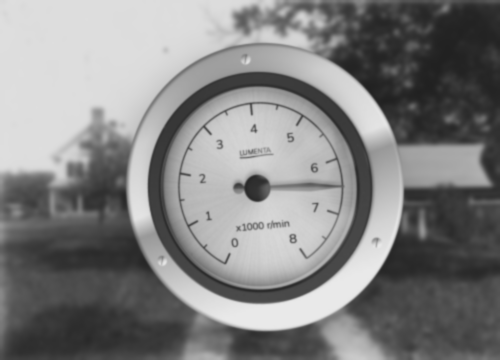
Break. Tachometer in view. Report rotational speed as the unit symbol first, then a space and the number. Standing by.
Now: rpm 6500
